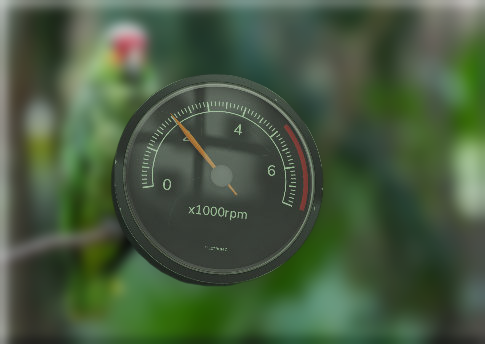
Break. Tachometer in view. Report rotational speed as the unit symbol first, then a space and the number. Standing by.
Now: rpm 2000
